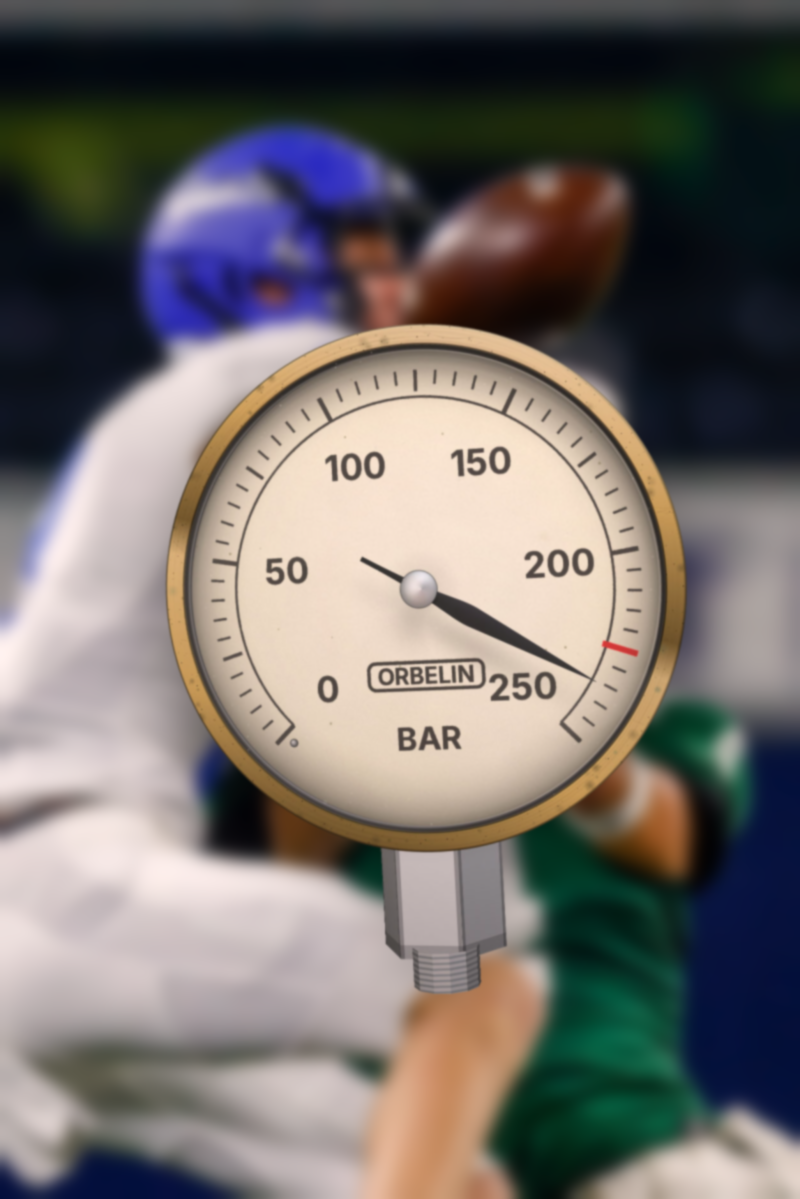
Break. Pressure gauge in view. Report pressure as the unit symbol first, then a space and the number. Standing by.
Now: bar 235
